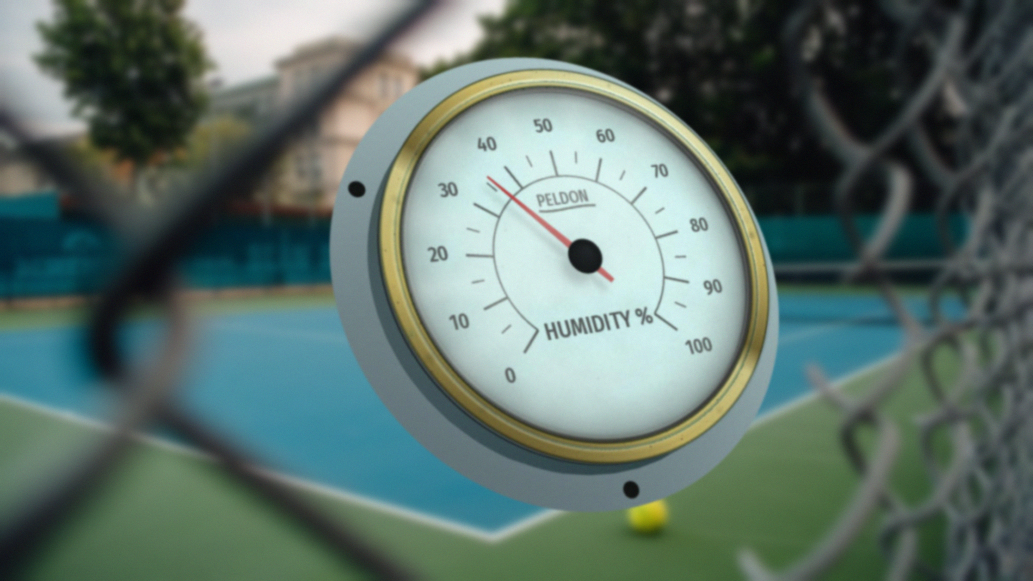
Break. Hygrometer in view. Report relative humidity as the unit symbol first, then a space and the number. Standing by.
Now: % 35
